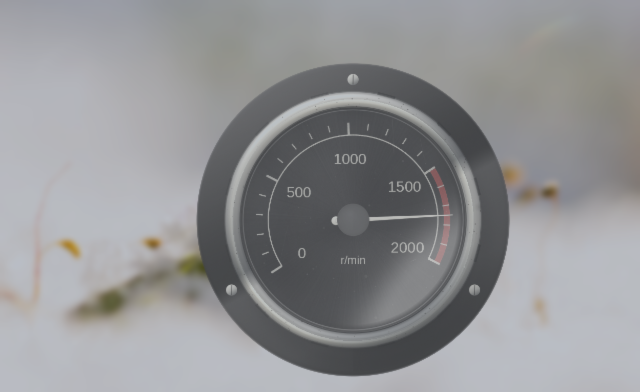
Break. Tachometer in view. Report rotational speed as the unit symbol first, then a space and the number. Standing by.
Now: rpm 1750
